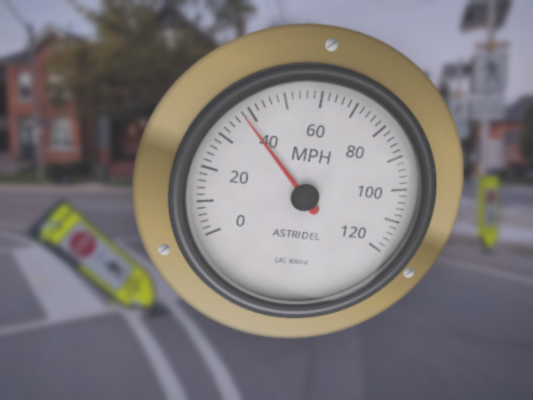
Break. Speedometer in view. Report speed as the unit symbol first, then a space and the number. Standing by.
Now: mph 38
